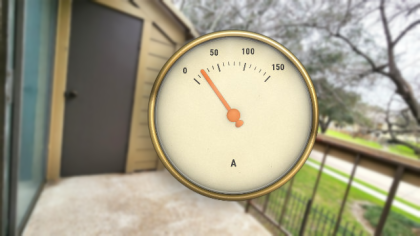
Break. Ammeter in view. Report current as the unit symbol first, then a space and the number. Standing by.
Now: A 20
